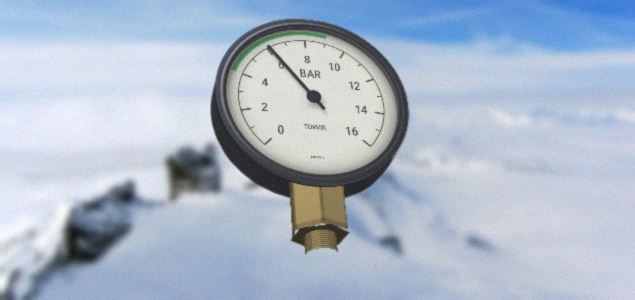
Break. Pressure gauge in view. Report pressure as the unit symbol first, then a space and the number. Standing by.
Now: bar 6
